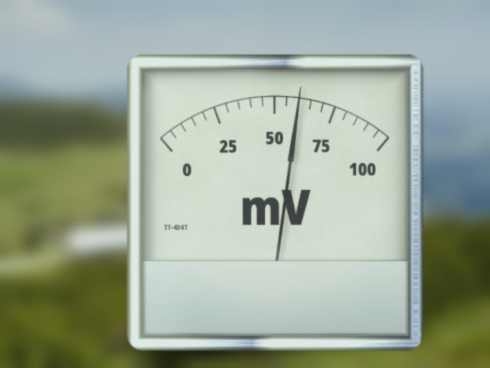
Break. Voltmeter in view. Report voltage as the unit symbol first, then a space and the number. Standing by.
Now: mV 60
